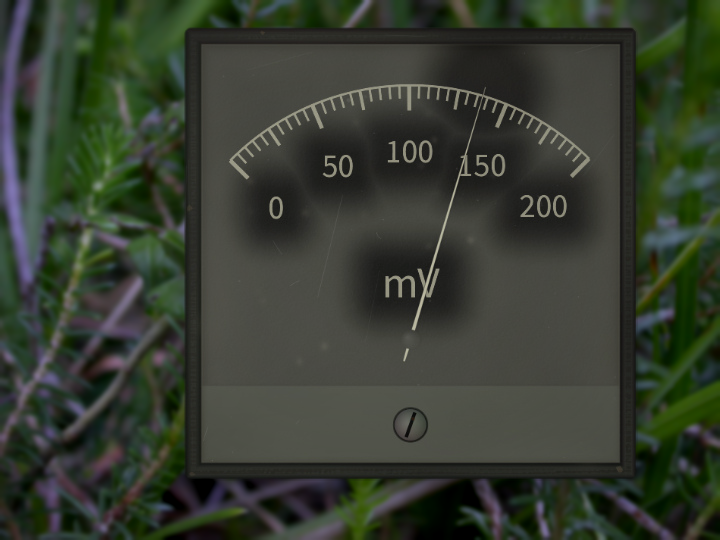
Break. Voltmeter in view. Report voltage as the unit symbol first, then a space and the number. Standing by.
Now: mV 137.5
